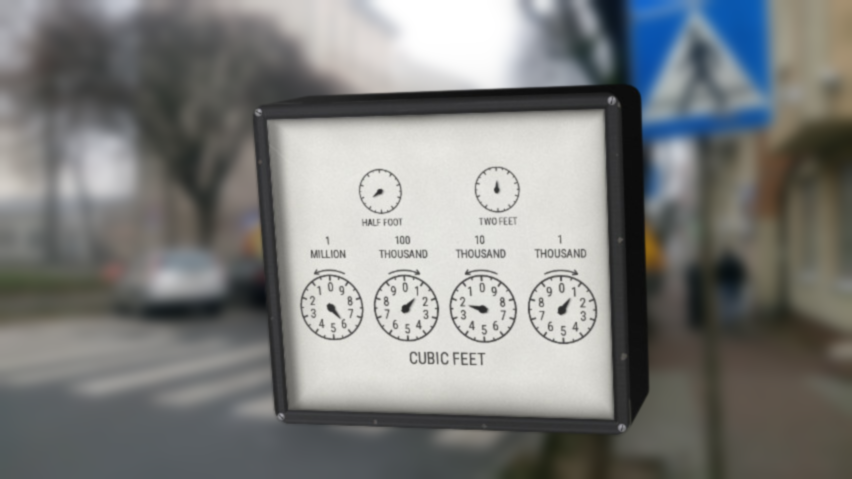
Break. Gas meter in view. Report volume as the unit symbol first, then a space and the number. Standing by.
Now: ft³ 612100
